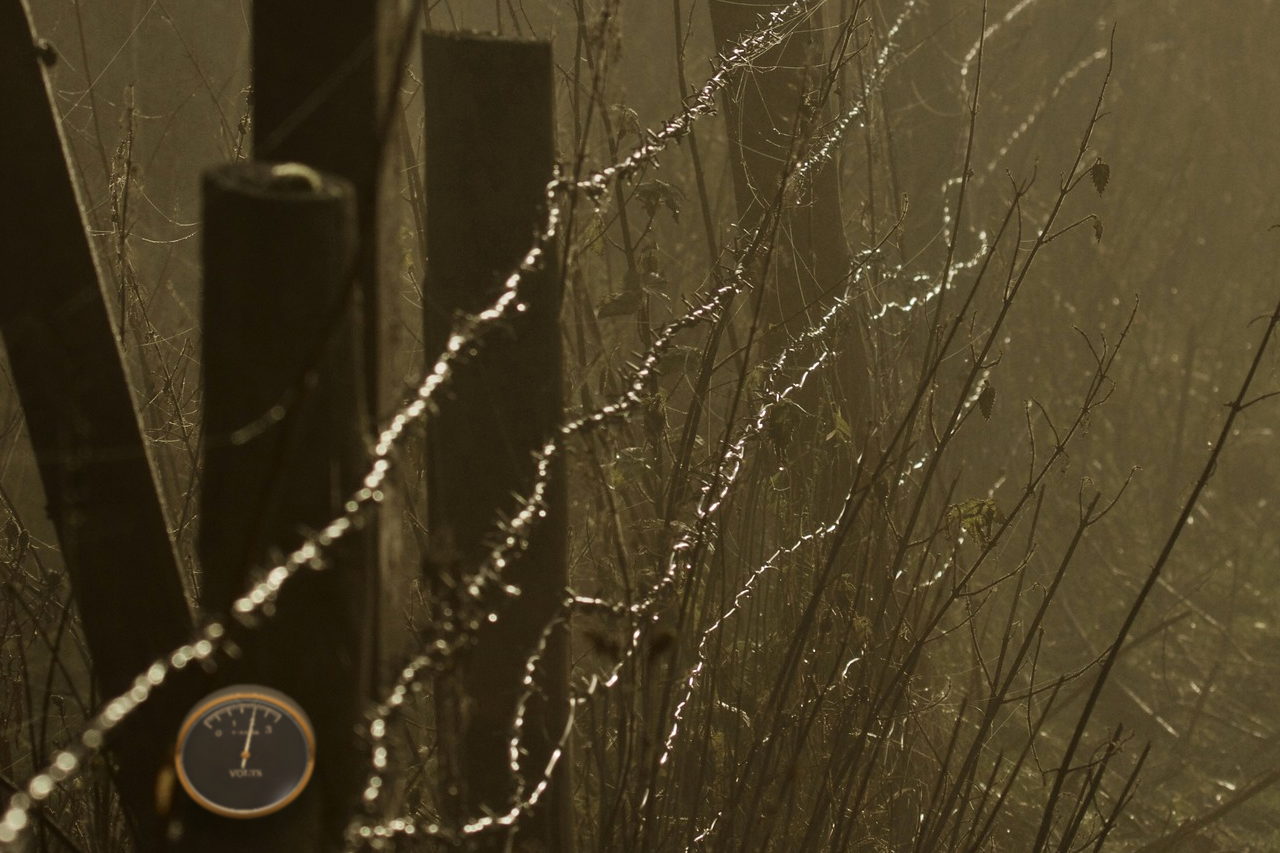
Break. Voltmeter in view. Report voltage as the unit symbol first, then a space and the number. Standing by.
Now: V 2
